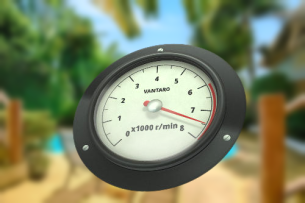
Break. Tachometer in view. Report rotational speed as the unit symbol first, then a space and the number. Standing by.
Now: rpm 7500
